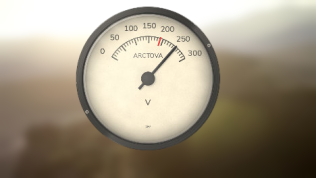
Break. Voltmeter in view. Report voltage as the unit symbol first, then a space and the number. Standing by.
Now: V 250
